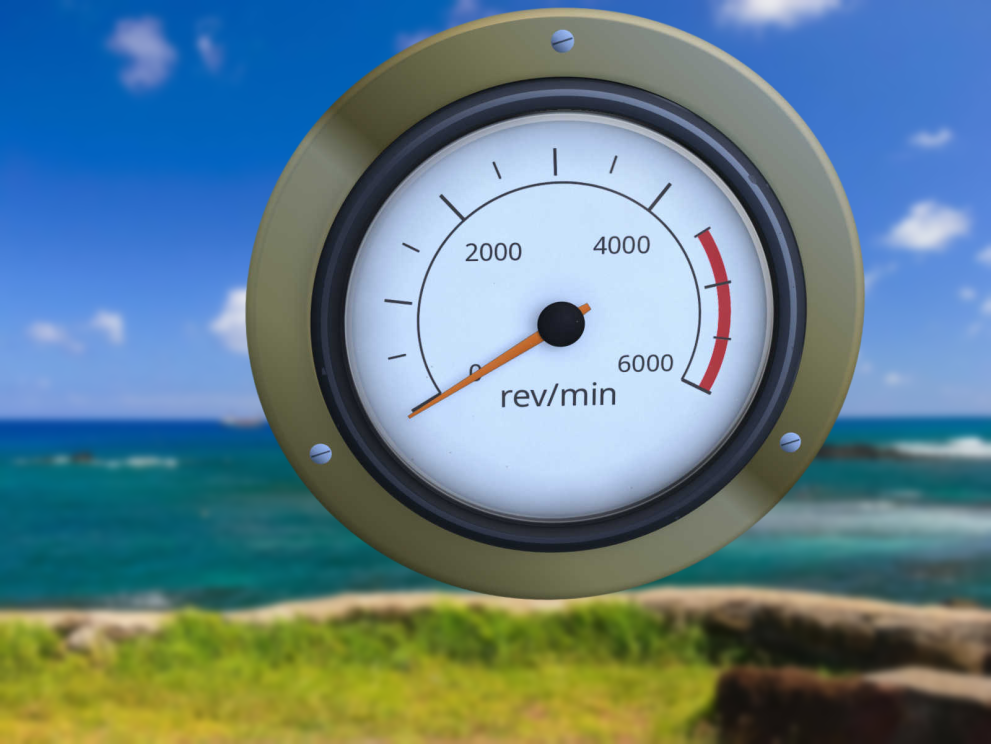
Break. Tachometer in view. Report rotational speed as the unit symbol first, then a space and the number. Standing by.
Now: rpm 0
